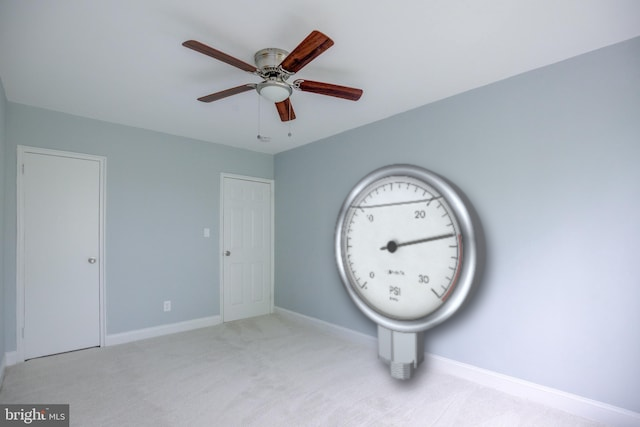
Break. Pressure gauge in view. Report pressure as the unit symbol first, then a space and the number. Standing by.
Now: psi 24
